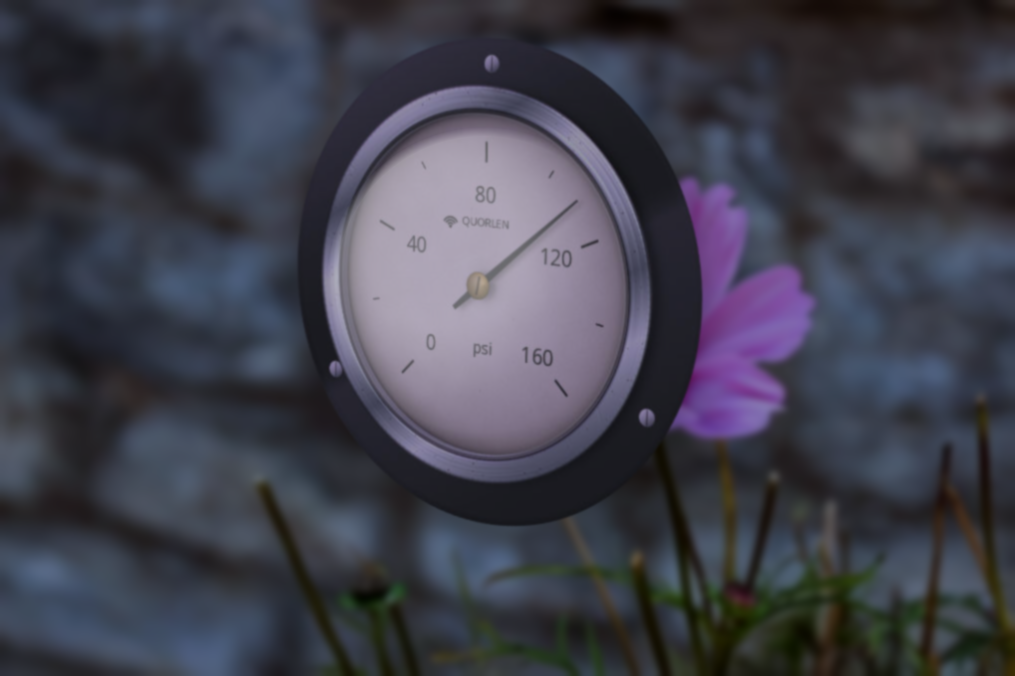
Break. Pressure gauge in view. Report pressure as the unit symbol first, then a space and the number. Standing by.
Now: psi 110
